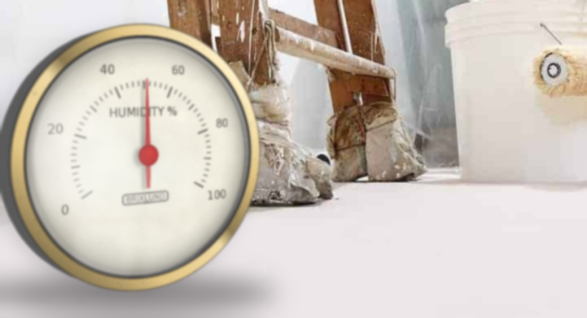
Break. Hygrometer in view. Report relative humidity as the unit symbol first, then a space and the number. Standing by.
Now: % 50
